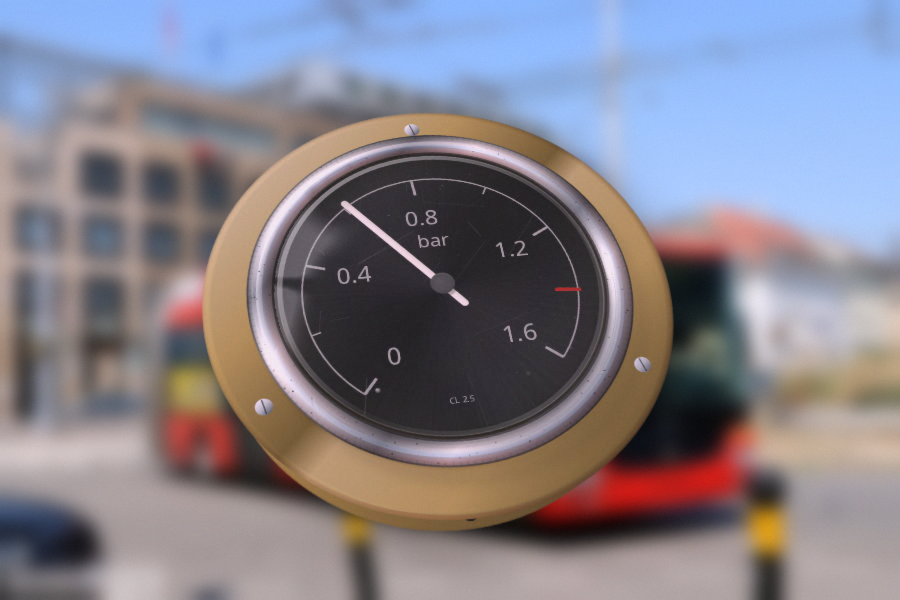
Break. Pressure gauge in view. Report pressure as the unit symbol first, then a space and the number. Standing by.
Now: bar 0.6
